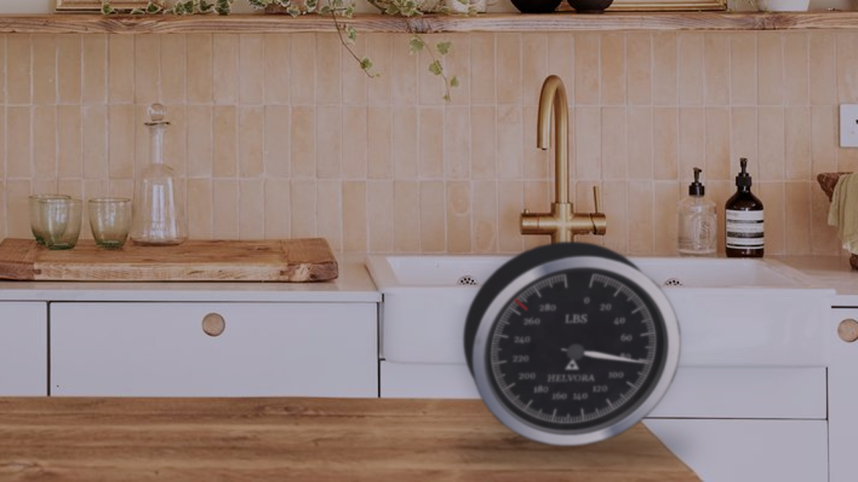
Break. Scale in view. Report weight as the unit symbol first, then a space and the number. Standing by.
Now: lb 80
